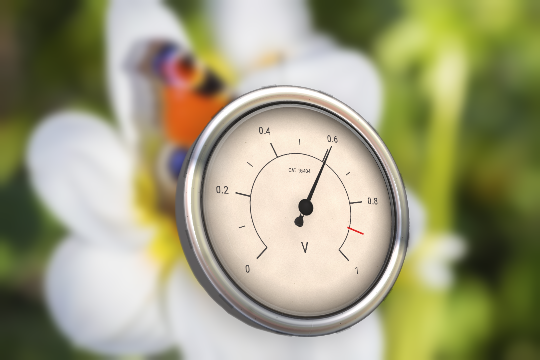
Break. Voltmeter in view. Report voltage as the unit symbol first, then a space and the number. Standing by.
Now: V 0.6
